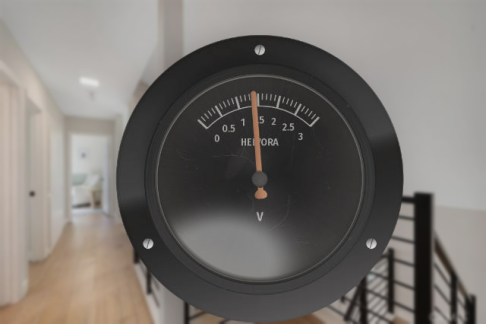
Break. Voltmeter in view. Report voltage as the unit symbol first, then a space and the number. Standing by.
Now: V 1.4
